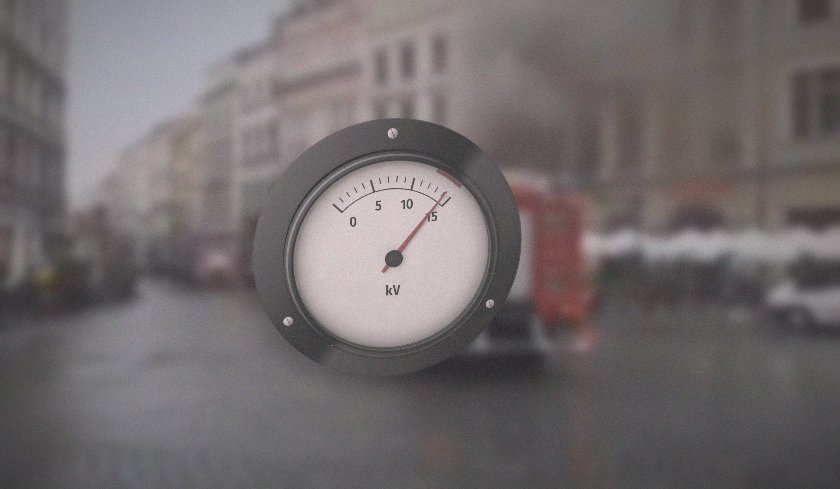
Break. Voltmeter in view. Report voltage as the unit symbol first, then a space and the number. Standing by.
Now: kV 14
